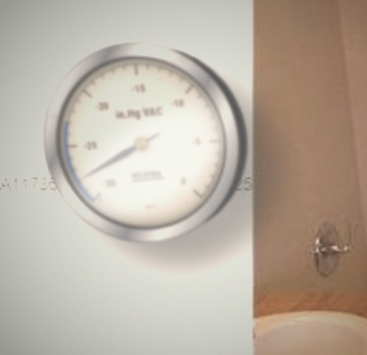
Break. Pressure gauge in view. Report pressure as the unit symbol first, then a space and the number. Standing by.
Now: inHg -28
